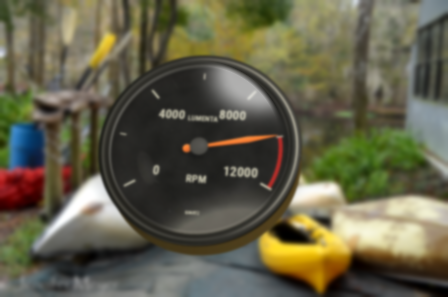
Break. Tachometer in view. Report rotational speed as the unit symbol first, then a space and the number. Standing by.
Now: rpm 10000
